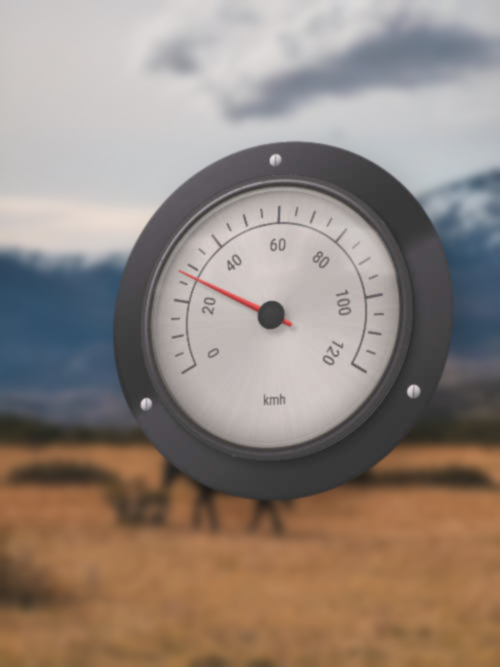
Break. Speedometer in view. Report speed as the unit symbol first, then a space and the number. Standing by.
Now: km/h 27.5
